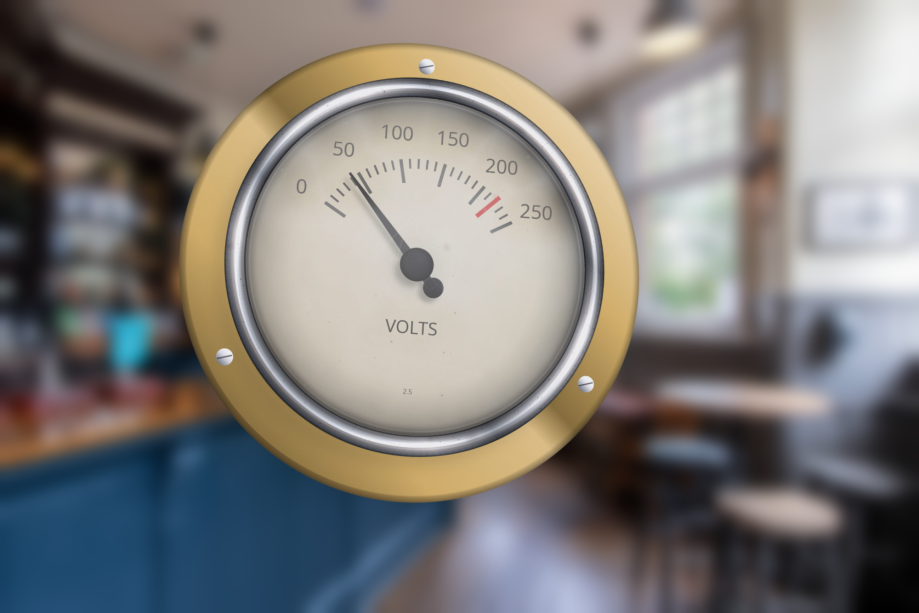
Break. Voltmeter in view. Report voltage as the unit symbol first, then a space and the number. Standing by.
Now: V 40
